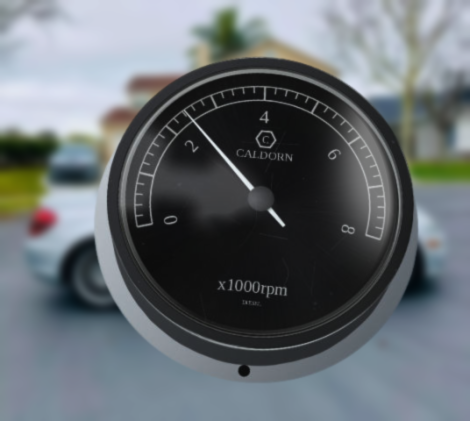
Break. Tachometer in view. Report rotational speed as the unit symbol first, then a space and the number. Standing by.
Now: rpm 2400
